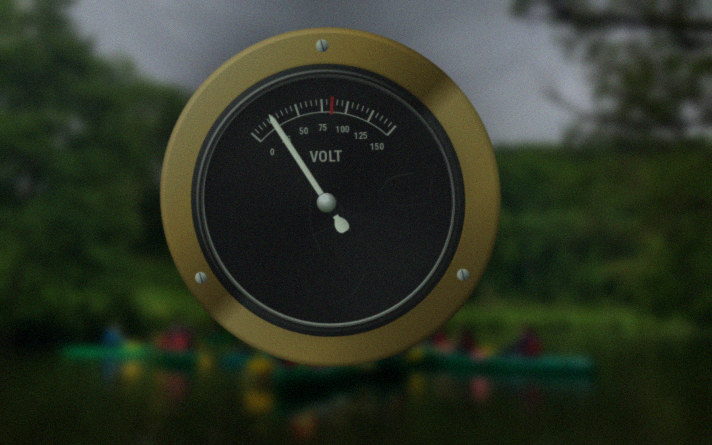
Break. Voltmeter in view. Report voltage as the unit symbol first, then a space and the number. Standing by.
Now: V 25
